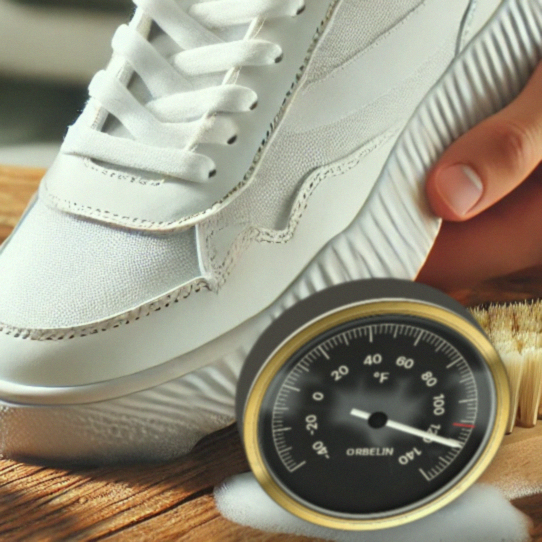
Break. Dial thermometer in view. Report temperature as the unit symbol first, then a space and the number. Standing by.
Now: °F 120
